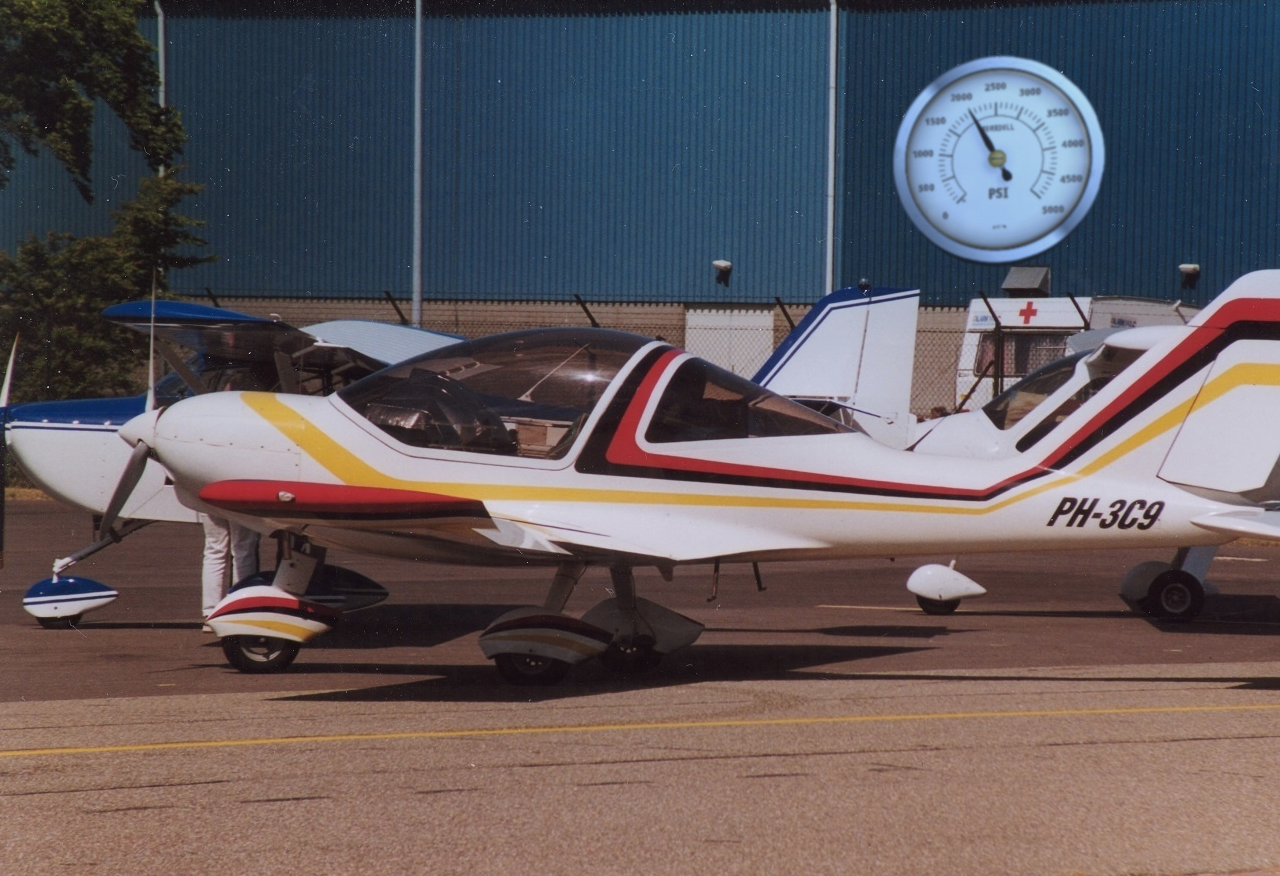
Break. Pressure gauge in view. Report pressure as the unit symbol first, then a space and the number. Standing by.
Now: psi 2000
